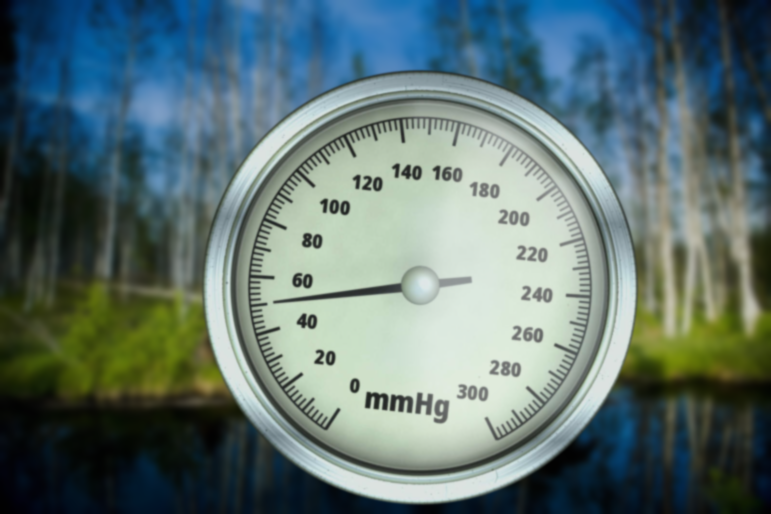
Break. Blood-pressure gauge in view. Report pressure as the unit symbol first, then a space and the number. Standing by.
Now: mmHg 50
